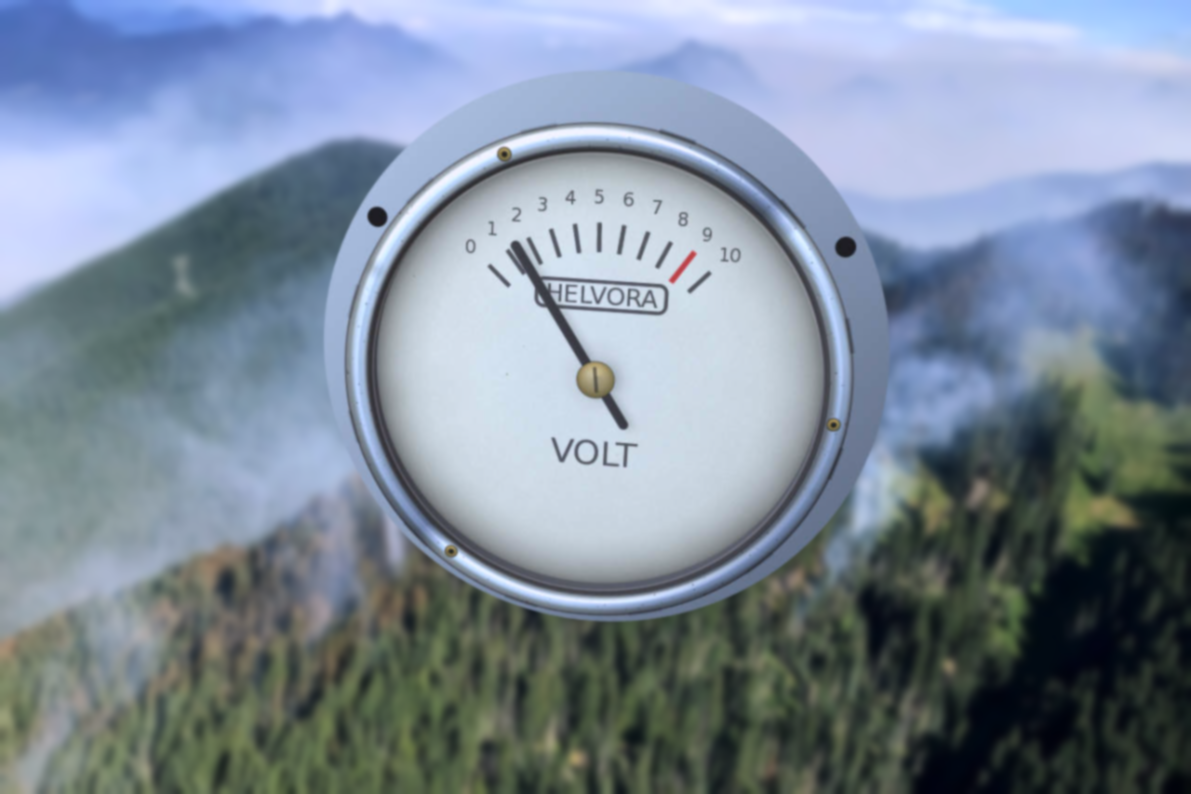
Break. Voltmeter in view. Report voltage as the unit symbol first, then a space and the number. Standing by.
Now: V 1.5
